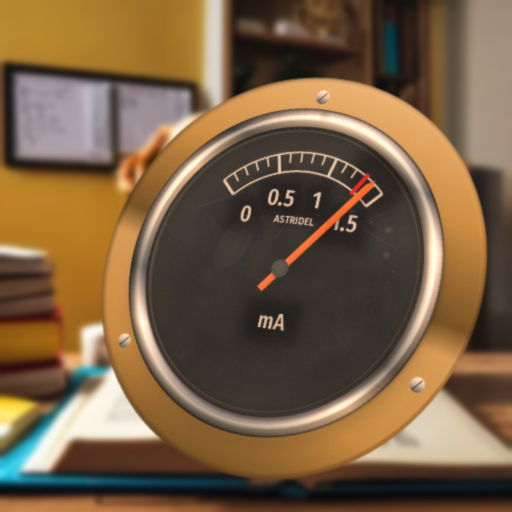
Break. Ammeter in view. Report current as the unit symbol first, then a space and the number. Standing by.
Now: mA 1.4
